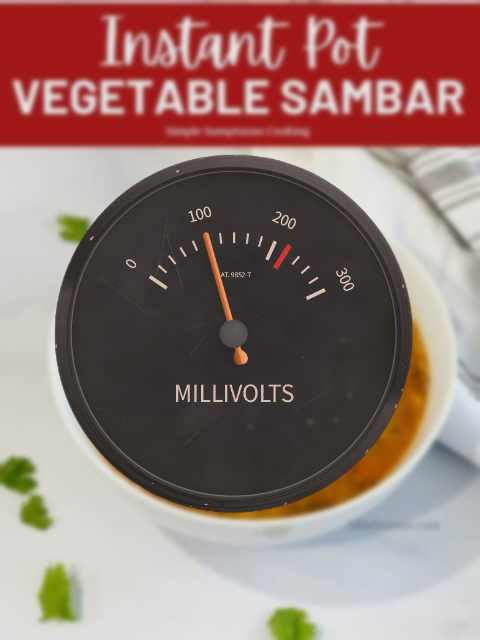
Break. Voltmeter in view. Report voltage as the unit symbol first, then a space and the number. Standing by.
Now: mV 100
